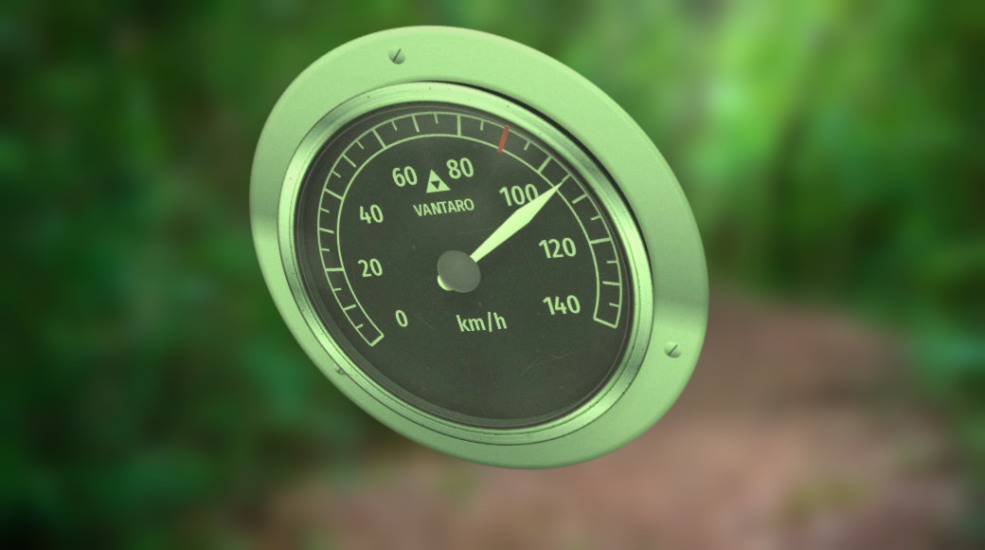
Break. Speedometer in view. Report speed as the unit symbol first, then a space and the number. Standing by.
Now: km/h 105
